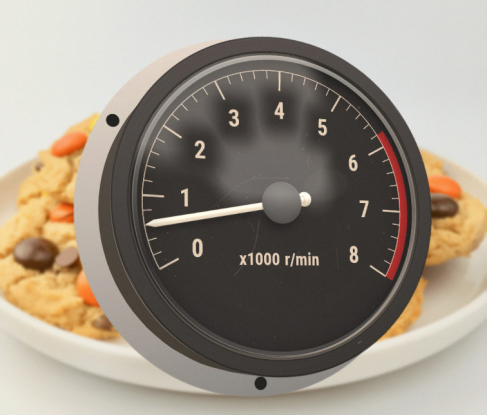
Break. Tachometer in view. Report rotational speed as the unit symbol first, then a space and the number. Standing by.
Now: rpm 600
